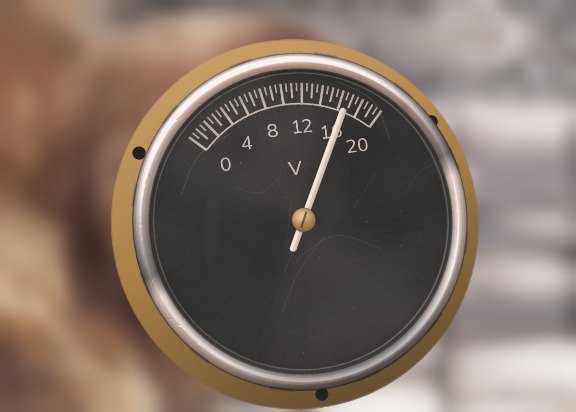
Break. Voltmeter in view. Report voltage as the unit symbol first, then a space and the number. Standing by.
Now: V 16.5
